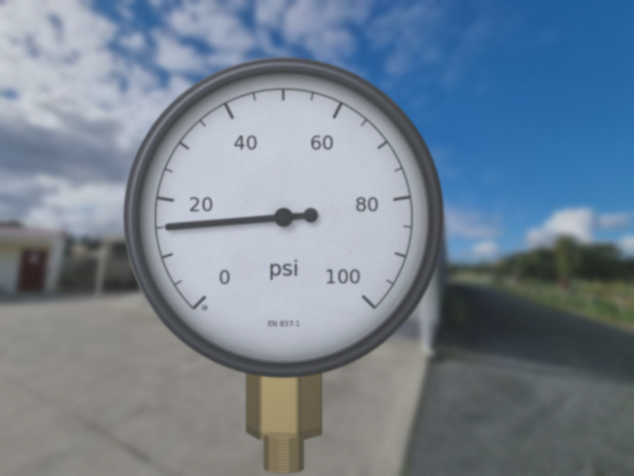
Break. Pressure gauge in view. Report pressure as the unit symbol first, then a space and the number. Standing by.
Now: psi 15
